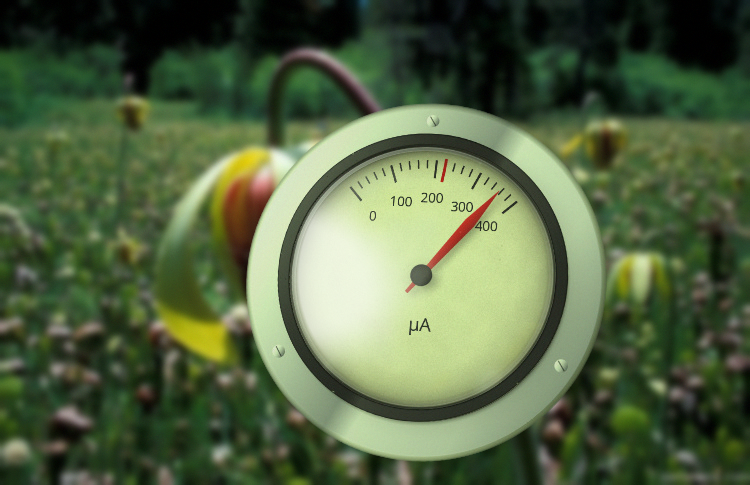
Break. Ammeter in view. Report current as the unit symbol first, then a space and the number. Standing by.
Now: µA 360
